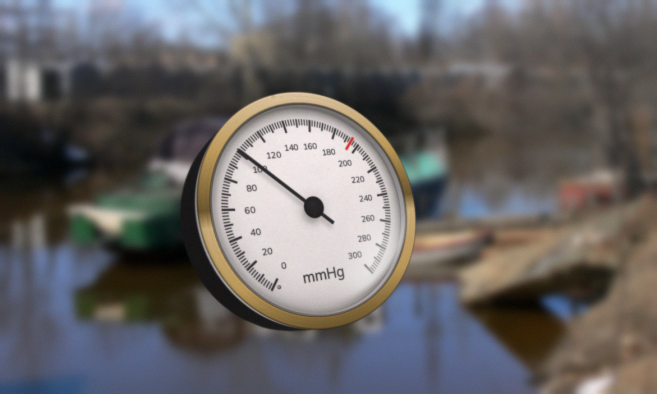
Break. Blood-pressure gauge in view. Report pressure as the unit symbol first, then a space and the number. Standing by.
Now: mmHg 100
